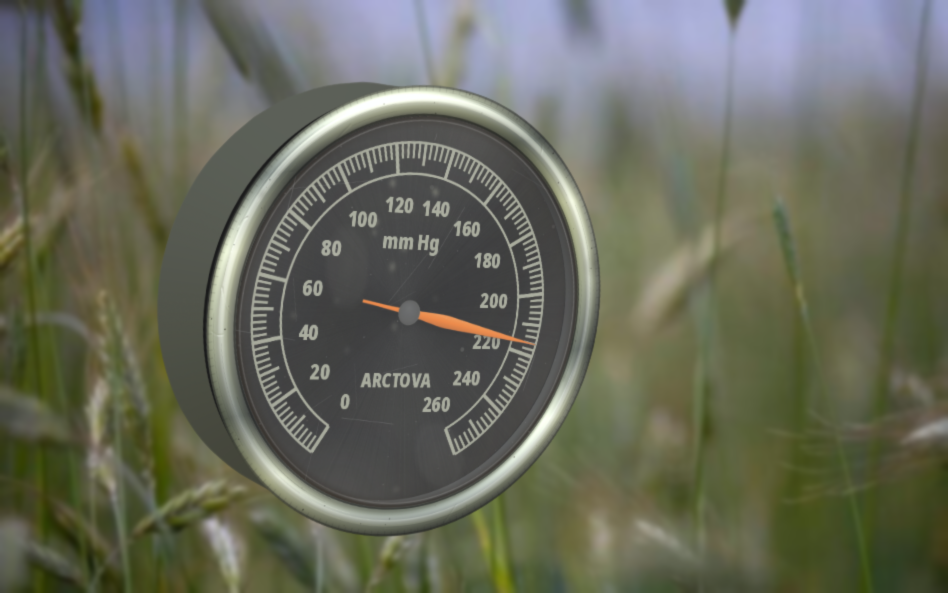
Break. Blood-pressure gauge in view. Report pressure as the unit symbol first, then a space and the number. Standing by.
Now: mmHg 216
